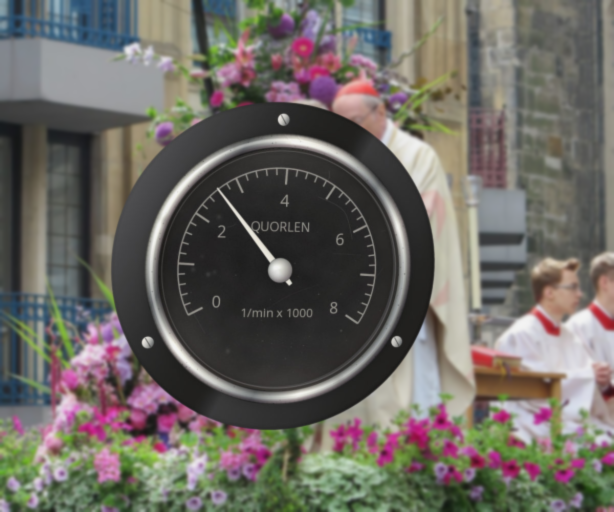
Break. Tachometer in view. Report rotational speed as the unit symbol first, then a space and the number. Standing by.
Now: rpm 2600
